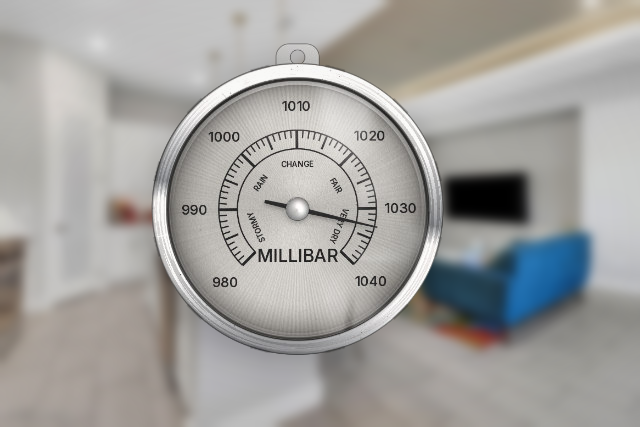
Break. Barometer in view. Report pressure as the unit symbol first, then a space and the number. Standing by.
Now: mbar 1033
